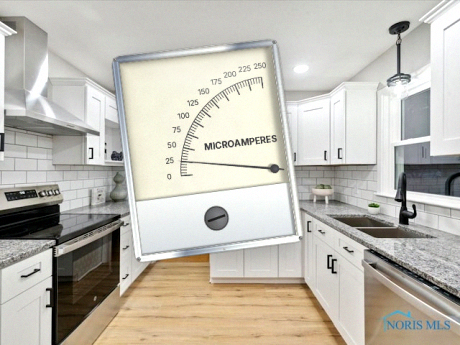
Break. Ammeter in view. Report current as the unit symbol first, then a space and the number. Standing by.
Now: µA 25
